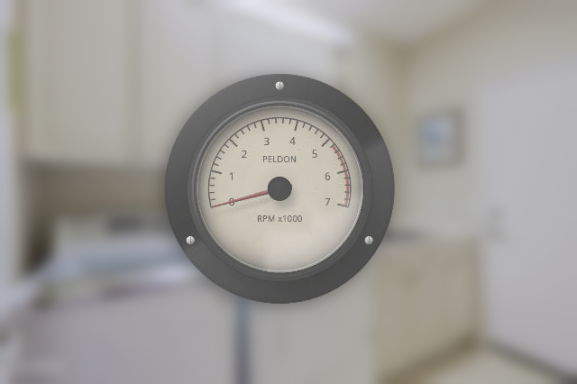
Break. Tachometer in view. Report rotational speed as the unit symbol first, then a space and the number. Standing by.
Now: rpm 0
